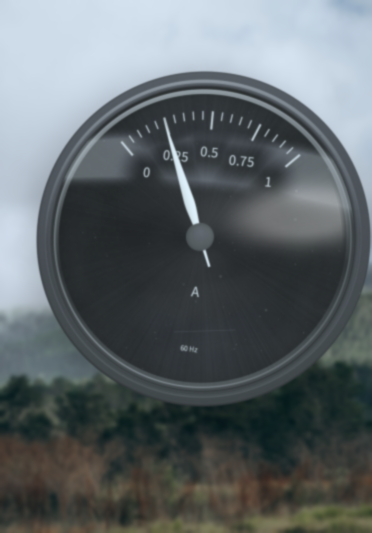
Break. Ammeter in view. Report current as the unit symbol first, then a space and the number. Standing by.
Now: A 0.25
